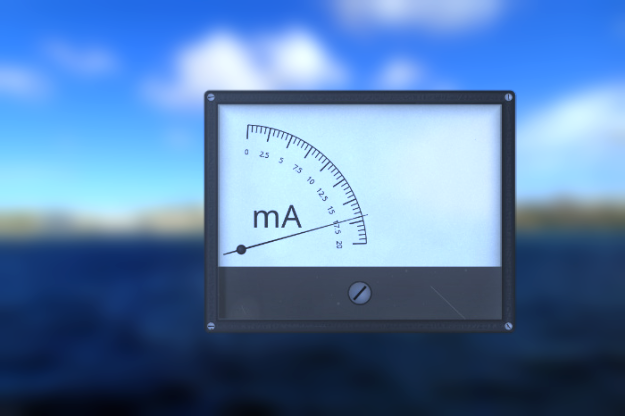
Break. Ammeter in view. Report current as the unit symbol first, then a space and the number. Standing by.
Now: mA 17
